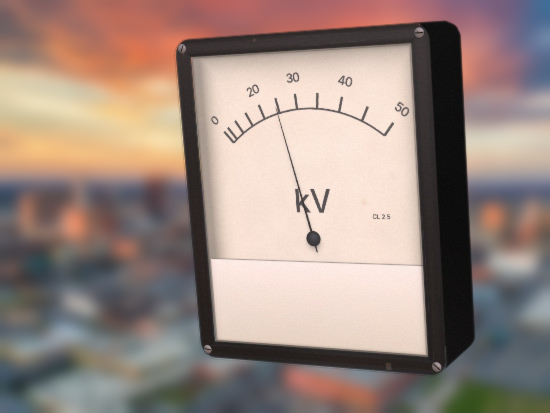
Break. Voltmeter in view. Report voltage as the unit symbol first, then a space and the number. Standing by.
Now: kV 25
